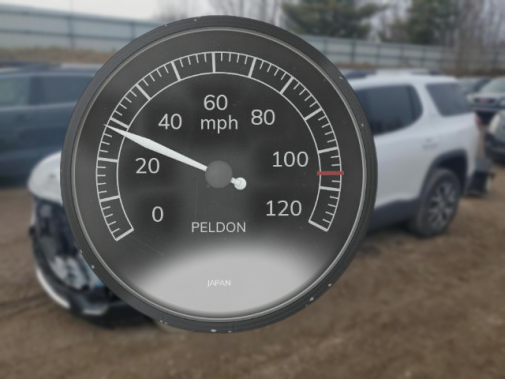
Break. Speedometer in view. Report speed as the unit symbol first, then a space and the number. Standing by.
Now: mph 28
